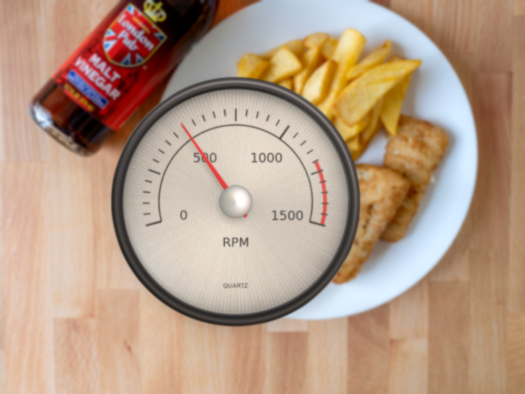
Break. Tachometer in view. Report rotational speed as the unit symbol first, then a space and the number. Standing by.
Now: rpm 500
